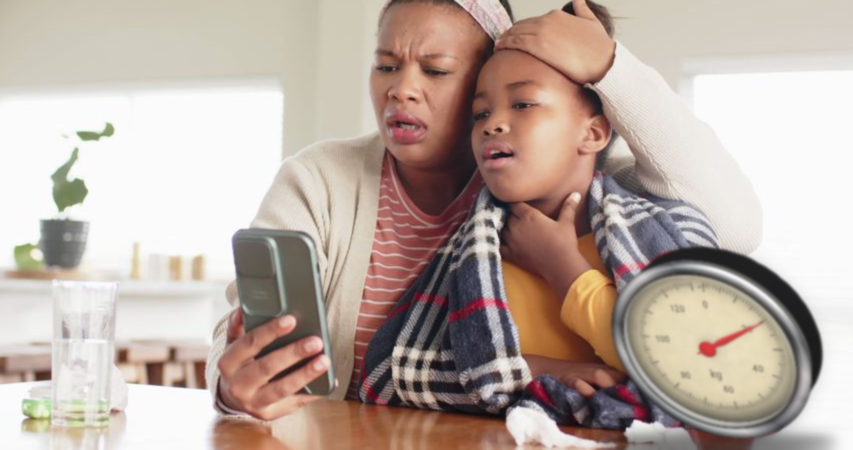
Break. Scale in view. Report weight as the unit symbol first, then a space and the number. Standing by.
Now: kg 20
